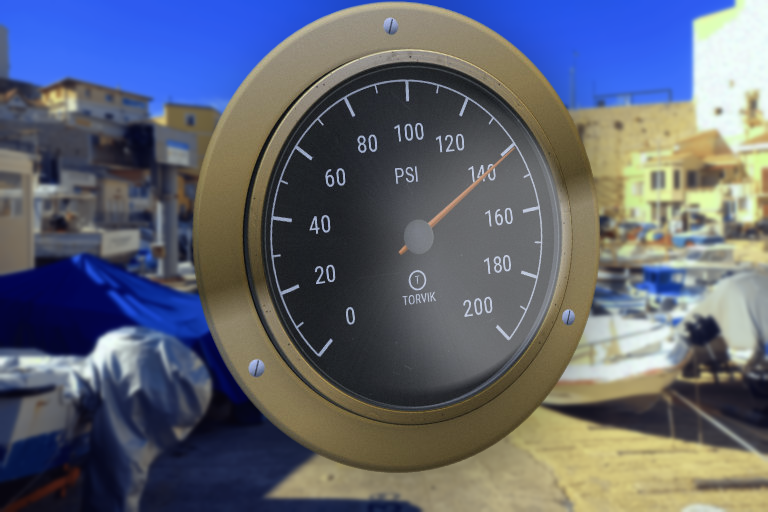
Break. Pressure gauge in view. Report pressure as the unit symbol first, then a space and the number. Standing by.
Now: psi 140
